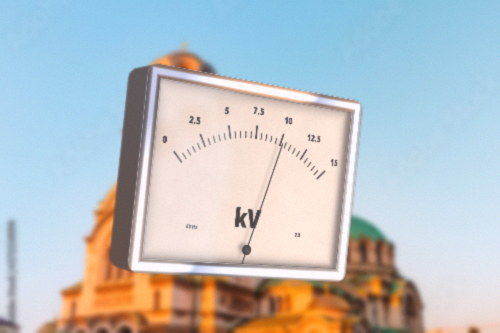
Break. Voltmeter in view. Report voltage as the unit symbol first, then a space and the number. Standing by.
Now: kV 10
